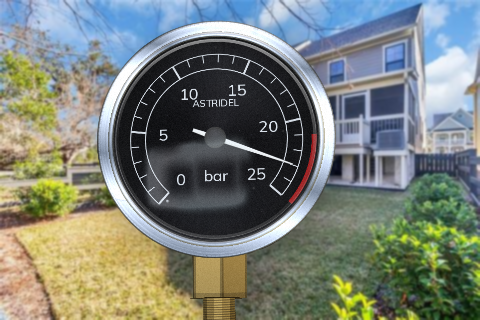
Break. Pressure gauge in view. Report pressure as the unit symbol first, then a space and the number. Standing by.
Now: bar 23
